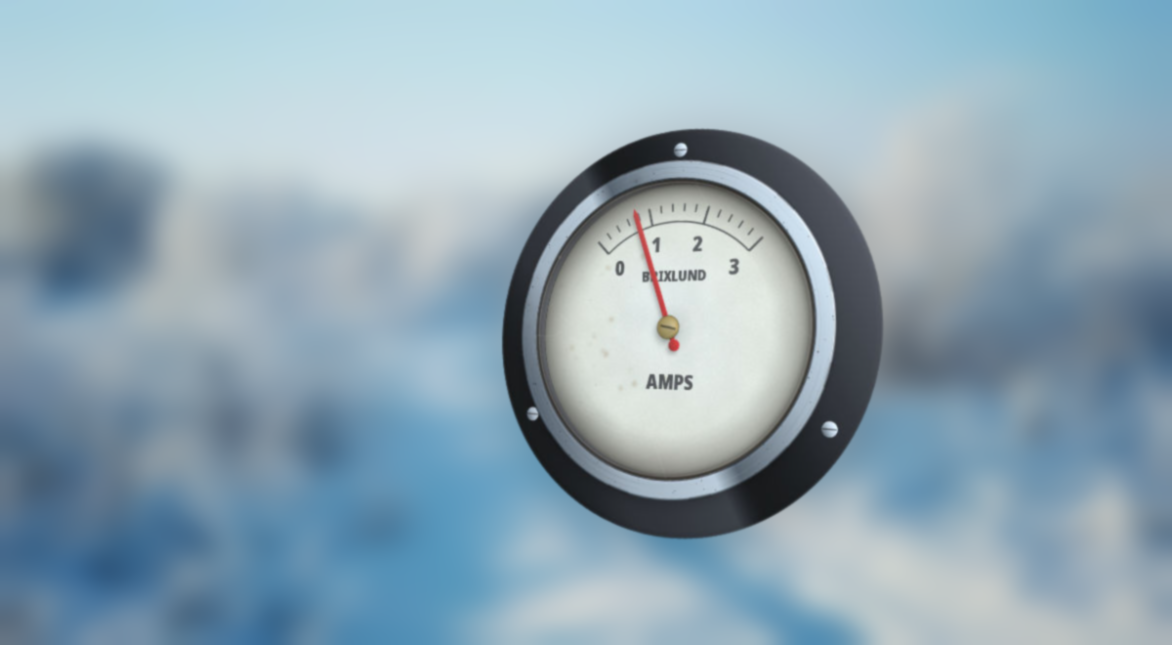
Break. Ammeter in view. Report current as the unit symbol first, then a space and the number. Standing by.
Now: A 0.8
